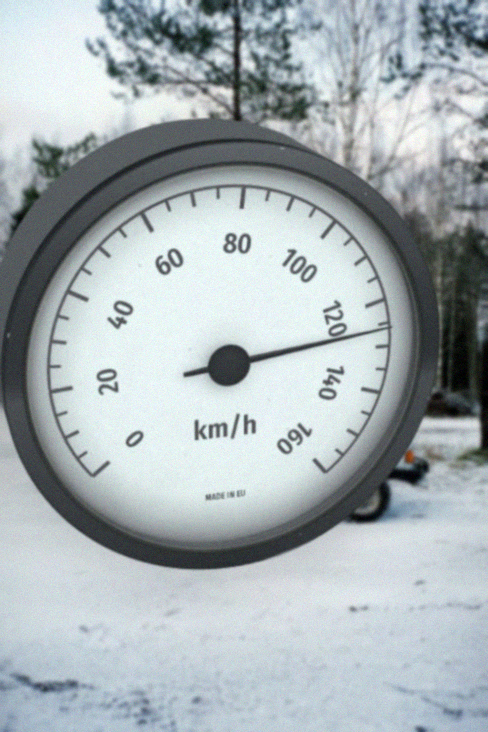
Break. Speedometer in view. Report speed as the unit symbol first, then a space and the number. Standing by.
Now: km/h 125
